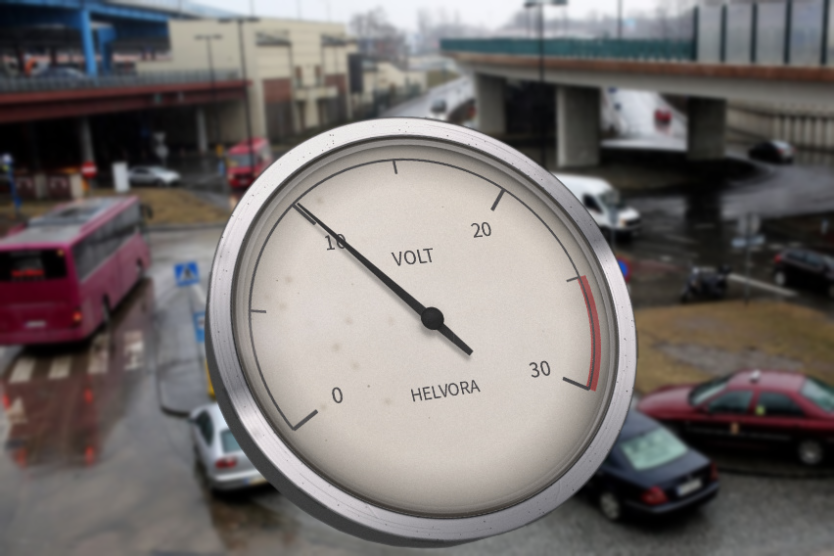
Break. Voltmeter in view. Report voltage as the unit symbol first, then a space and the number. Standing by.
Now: V 10
